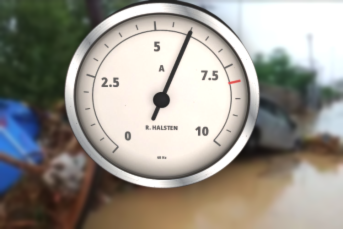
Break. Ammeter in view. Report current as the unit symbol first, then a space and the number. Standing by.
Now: A 6
